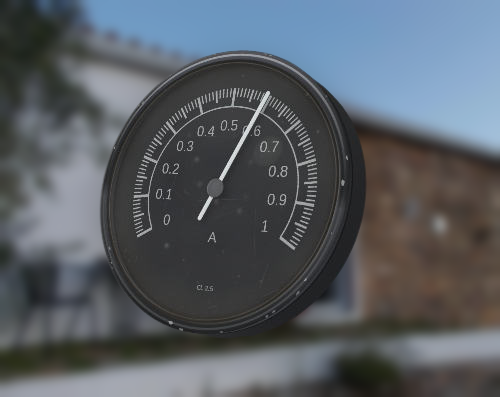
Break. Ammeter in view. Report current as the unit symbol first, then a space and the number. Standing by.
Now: A 0.6
